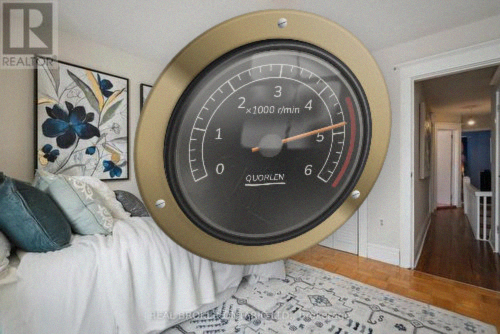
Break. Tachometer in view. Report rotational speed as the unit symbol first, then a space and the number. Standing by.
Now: rpm 4800
